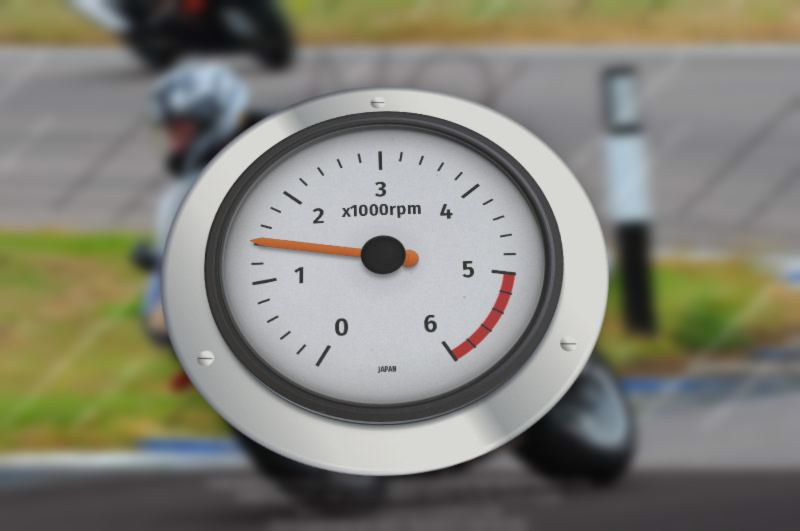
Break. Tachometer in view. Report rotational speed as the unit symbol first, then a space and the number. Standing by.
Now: rpm 1400
